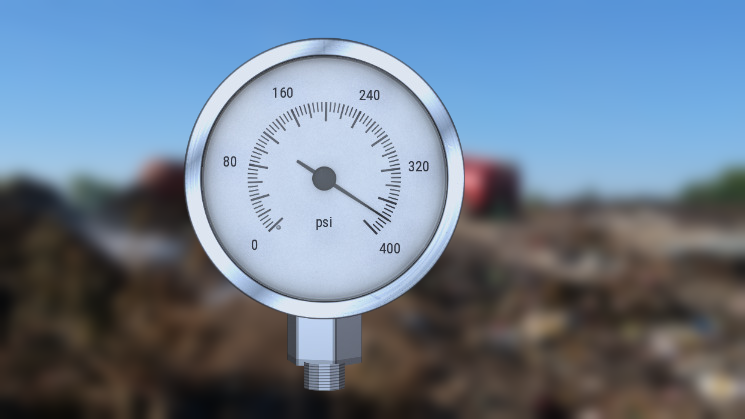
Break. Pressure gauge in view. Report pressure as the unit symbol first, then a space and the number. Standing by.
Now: psi 380
